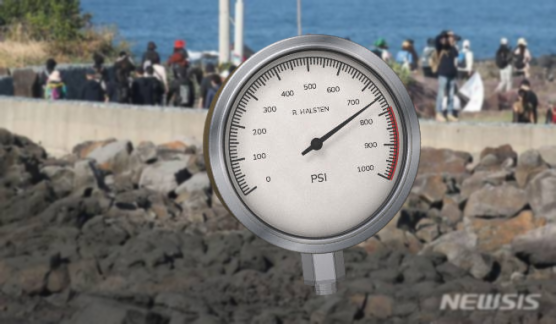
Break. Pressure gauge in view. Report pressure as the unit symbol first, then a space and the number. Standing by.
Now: psi 750
